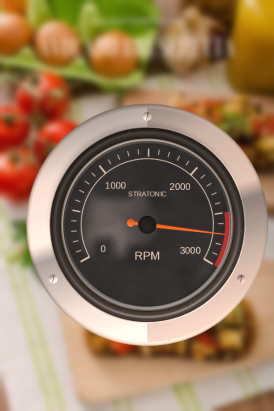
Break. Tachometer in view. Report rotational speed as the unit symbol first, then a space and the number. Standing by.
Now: rpm 2700
